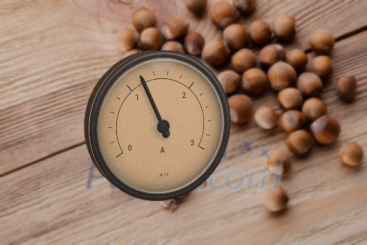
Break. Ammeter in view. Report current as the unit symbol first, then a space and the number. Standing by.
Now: A 1.2
